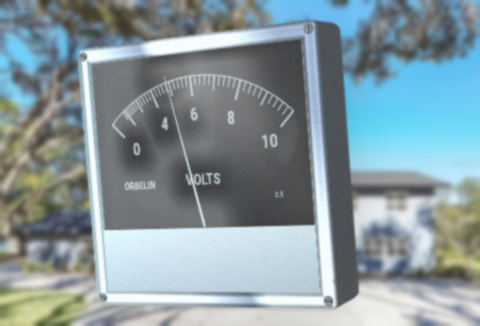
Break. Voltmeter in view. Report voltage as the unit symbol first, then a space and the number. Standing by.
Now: V 5
